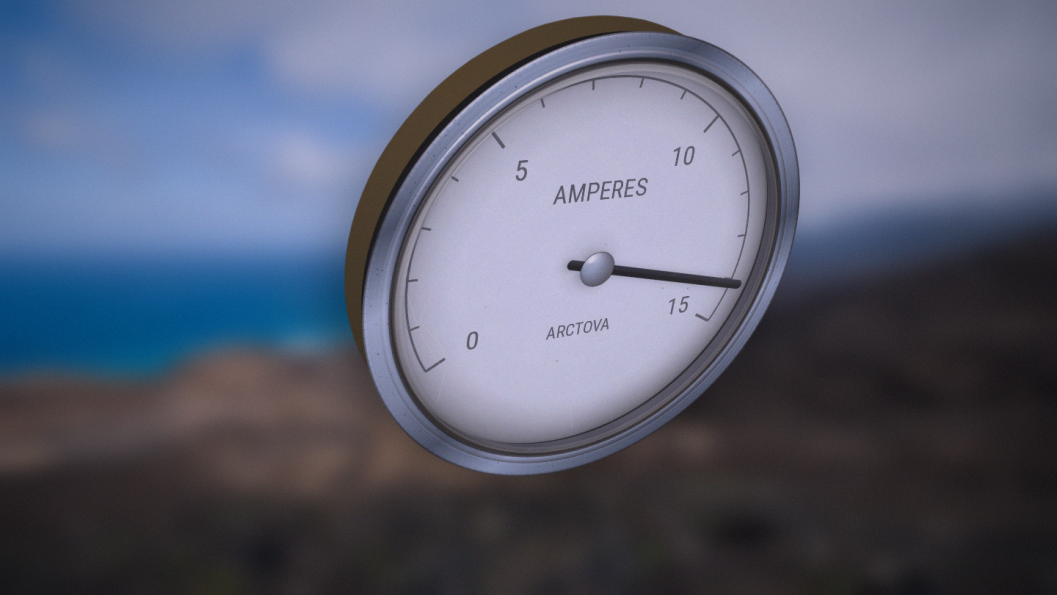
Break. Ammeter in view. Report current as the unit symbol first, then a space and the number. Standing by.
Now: A 14
